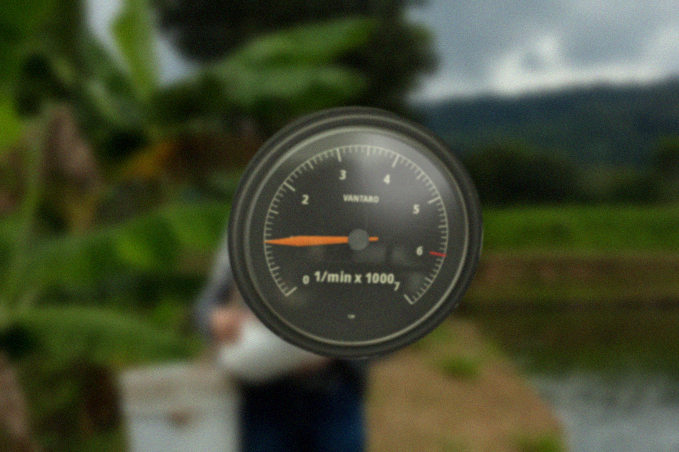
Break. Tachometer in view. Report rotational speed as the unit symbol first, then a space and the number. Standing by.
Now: rpm 1000
